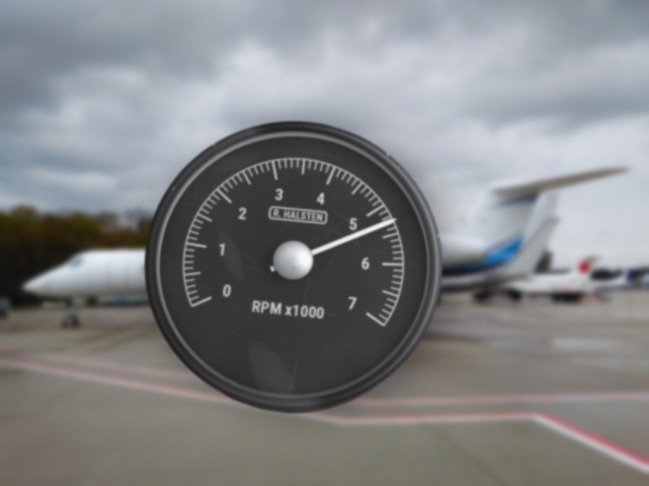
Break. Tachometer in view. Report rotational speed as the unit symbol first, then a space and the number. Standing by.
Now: rpm 5300
